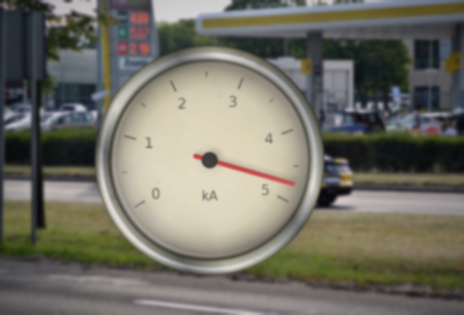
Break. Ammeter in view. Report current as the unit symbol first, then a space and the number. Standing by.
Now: kA 4.75
